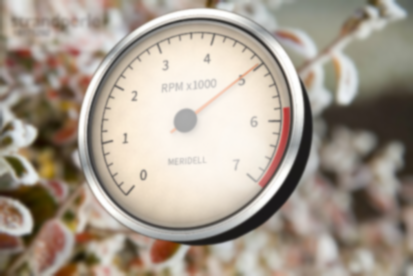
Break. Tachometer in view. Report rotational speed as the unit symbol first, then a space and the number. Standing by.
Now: rpm 5000
